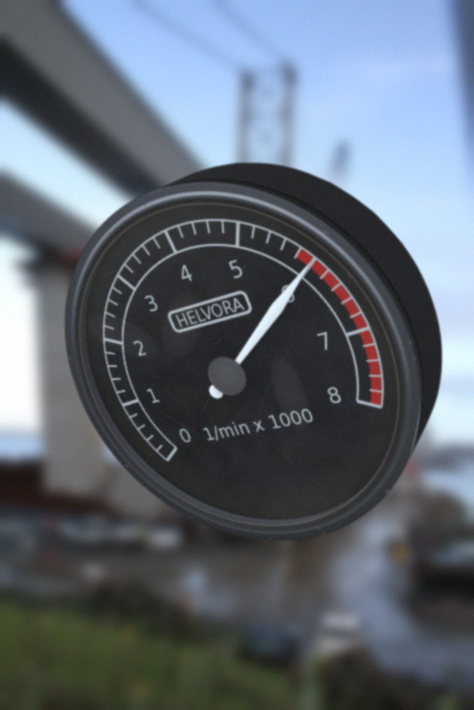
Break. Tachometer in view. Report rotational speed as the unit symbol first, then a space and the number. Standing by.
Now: rpm 6000
